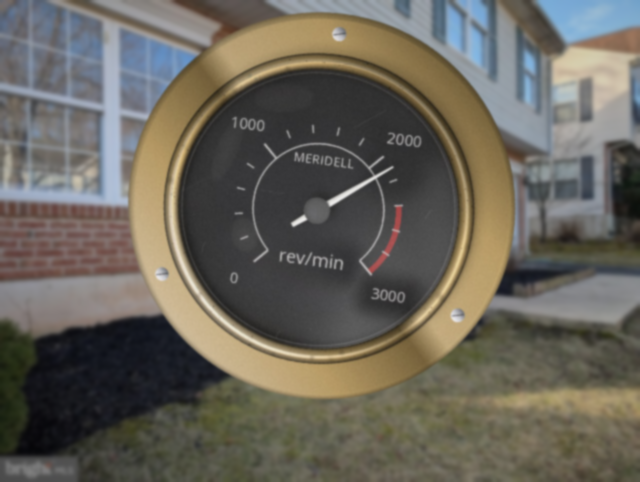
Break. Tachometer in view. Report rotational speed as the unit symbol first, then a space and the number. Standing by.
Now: rpm 2100
